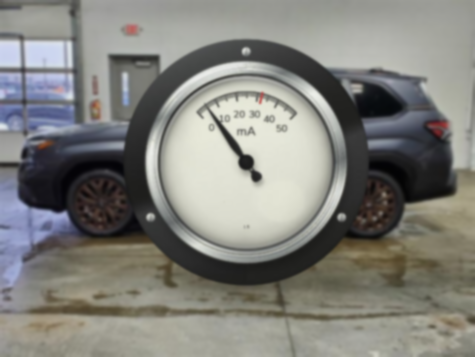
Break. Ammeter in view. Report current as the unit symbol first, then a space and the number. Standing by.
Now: mA 5
